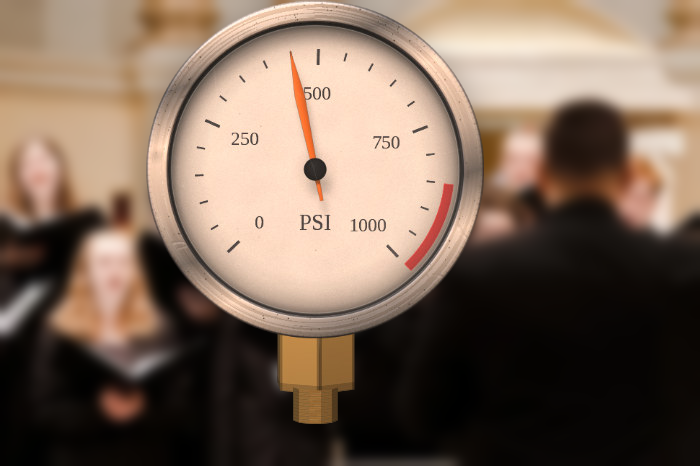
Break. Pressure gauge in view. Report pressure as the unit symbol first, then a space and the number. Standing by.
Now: psi 450
